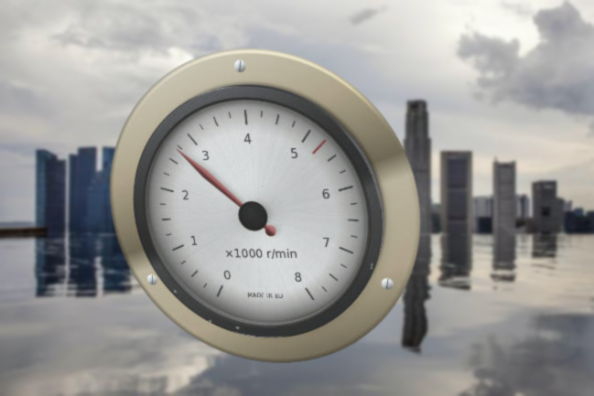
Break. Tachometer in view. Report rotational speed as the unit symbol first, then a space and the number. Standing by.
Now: rpm 2750
